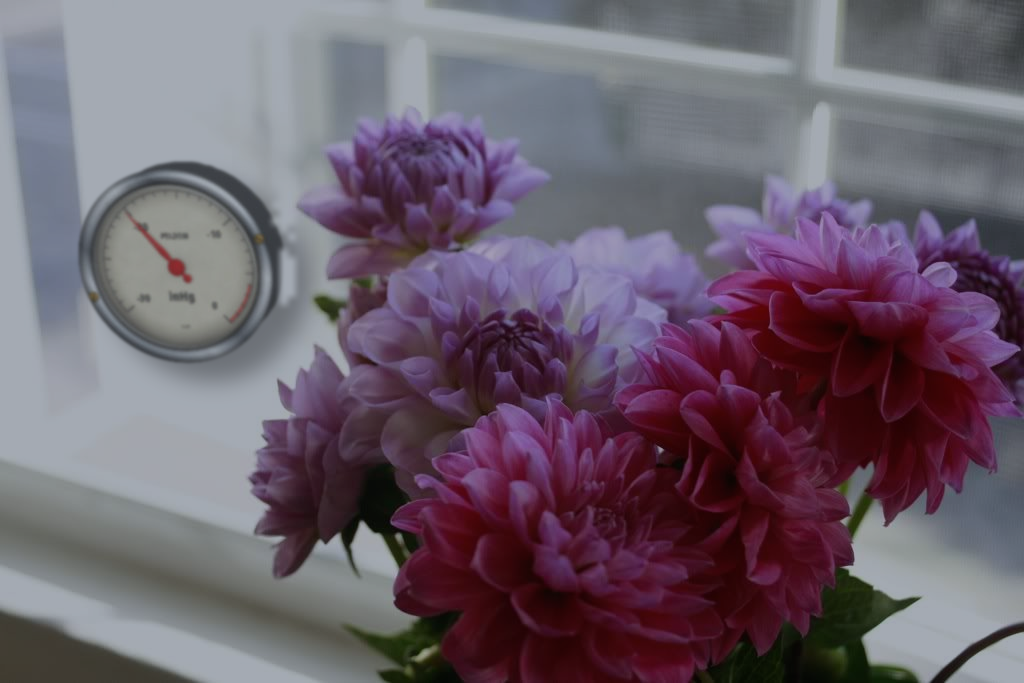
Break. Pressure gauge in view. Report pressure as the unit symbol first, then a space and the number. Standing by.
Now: inHg -20
